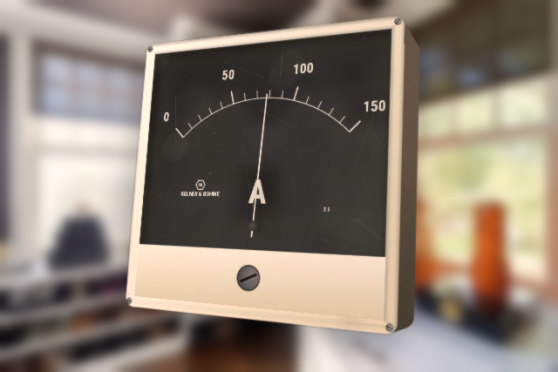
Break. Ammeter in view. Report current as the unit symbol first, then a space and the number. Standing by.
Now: A 80
